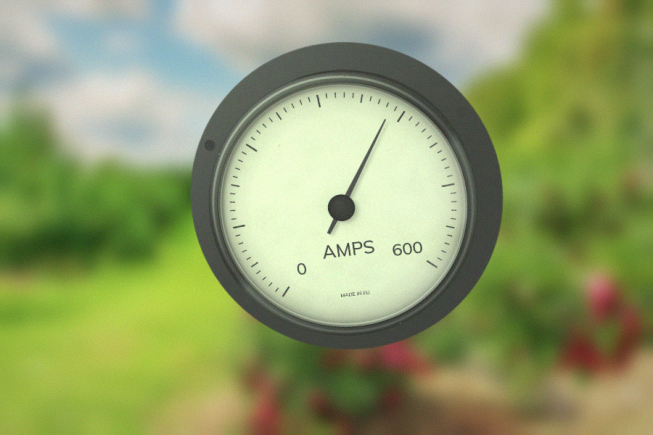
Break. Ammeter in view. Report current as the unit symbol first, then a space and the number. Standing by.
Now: A 385
